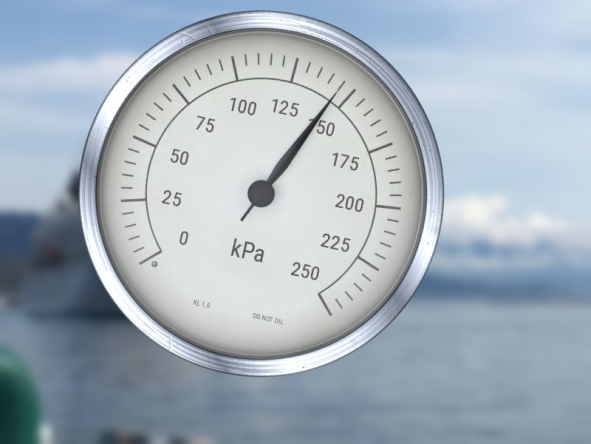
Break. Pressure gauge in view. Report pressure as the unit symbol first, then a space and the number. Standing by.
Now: kPa 145
